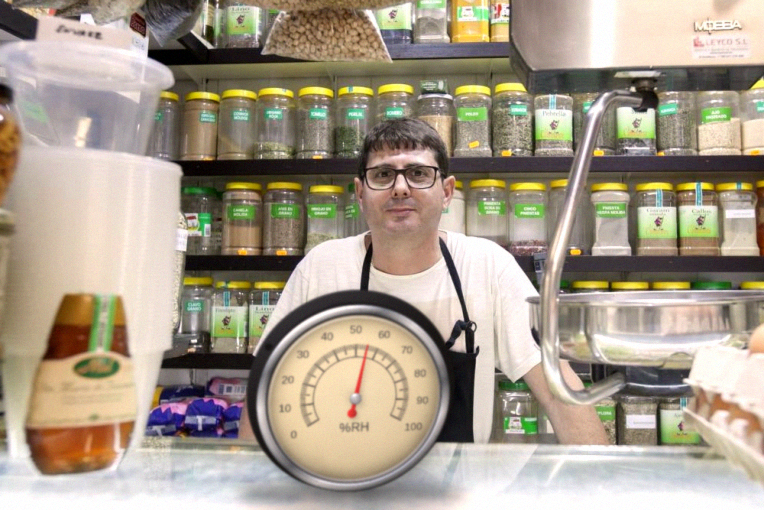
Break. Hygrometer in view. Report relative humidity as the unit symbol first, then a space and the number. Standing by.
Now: % 55
